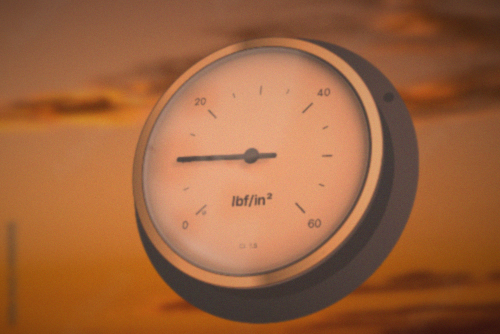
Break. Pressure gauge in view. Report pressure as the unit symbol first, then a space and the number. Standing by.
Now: psi 10
